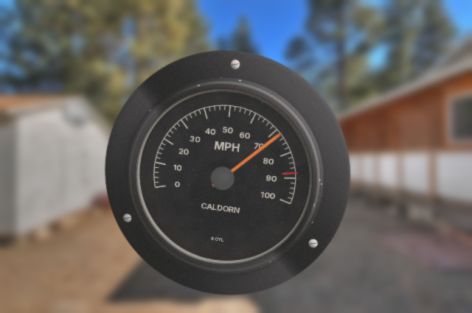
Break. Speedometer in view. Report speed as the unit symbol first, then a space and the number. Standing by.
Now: mph 72
